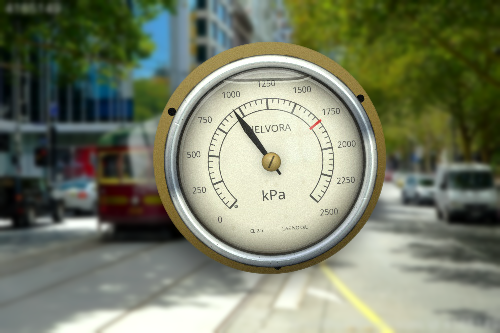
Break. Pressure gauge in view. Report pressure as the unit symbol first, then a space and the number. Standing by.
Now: kPa 950
